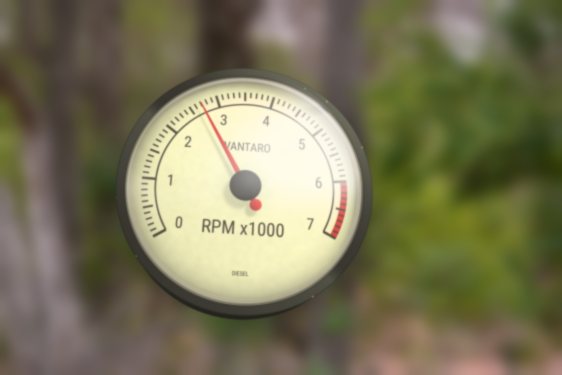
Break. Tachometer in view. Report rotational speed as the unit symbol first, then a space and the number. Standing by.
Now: rpm 2700
